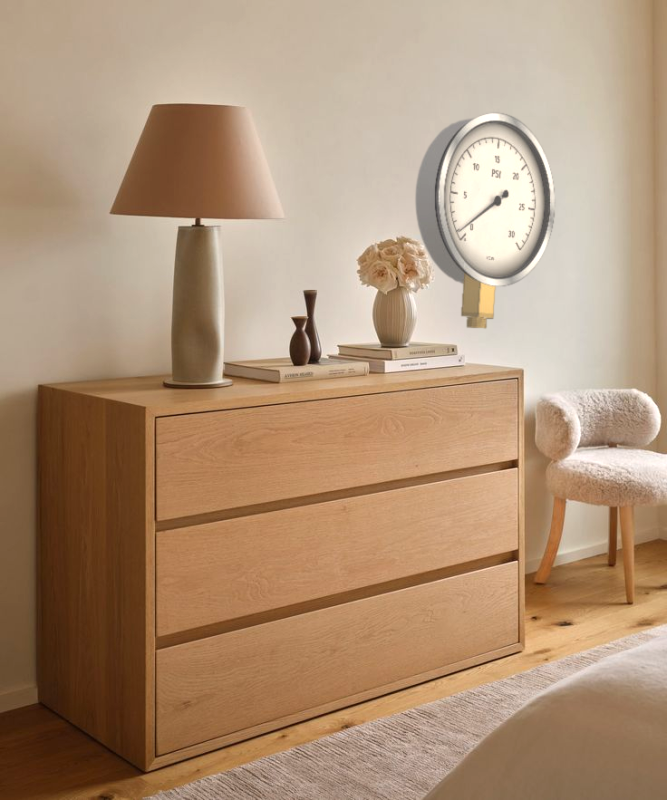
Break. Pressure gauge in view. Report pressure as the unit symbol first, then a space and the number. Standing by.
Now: psi 1
